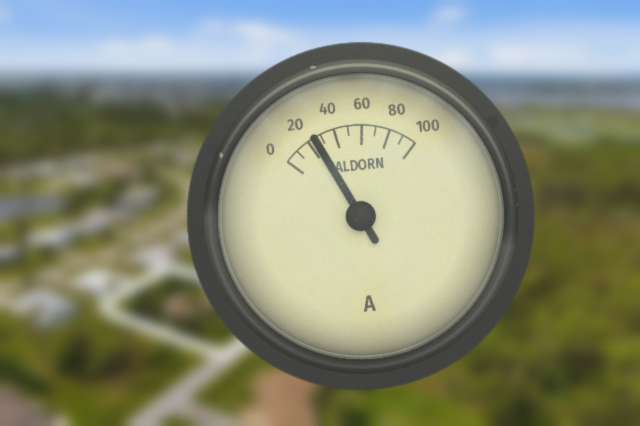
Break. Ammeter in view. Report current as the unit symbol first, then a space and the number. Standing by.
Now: A 25
